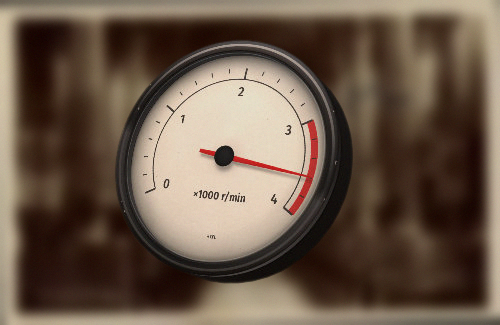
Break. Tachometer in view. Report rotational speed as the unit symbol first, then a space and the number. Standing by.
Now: rpm 3600
